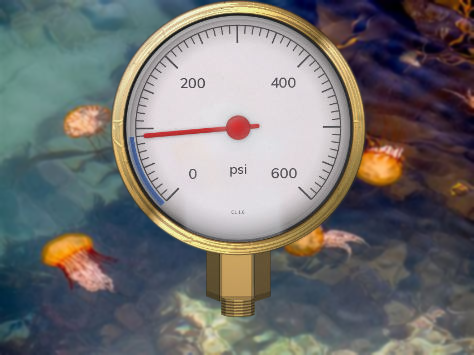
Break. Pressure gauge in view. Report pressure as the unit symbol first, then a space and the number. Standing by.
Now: psi 90
